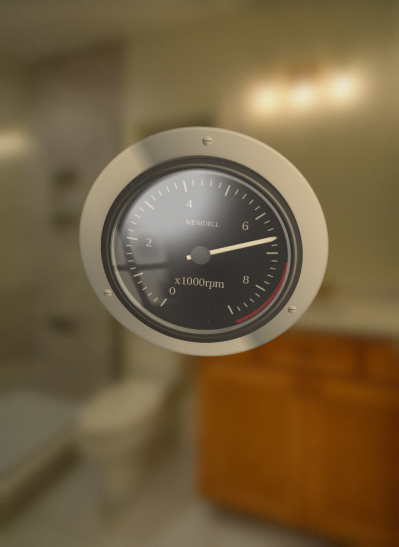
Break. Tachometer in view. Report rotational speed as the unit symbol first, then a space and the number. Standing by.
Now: rpm 6600
